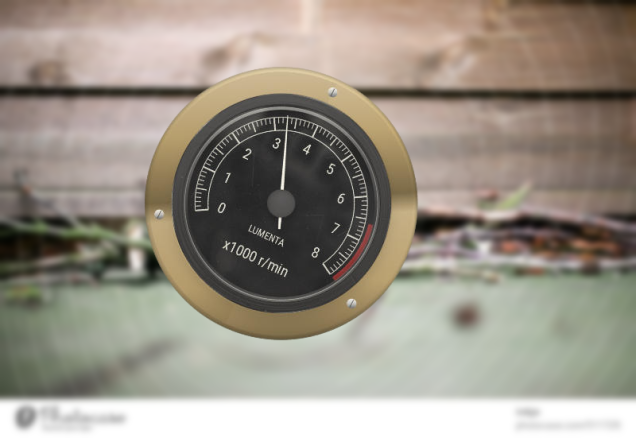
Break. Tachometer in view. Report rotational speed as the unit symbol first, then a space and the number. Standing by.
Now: rpm 3300
